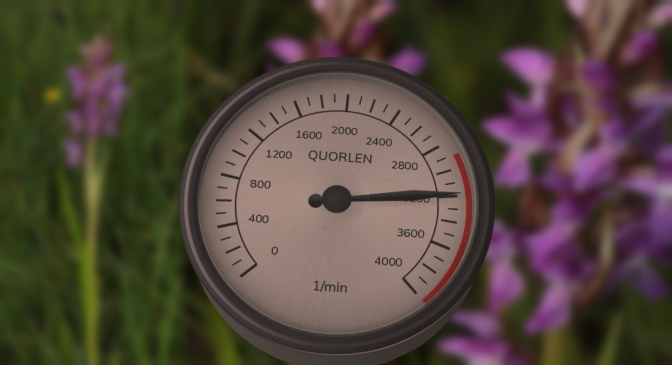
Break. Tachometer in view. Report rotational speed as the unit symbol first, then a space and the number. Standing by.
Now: rpm 3200
